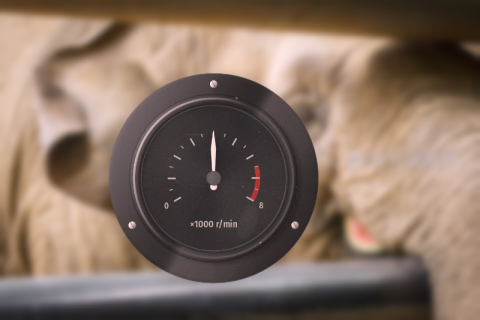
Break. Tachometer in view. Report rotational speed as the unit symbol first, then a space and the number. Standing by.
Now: rpm 4000
